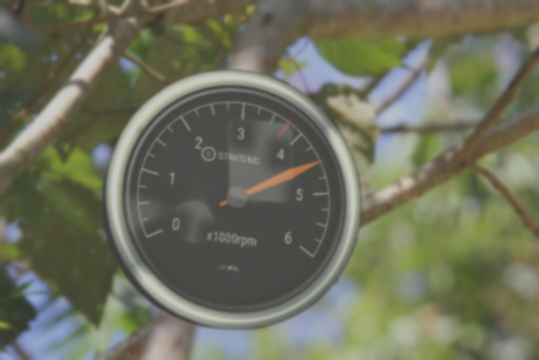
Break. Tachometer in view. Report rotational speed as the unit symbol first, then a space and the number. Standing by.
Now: rpm 4500
